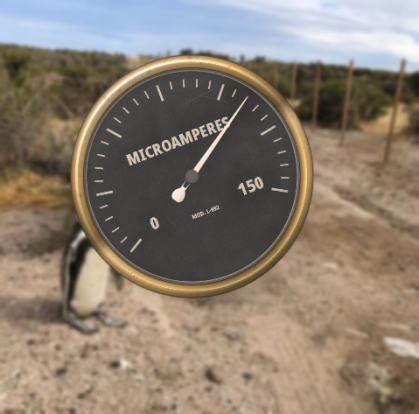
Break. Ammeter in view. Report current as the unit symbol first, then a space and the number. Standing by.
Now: µA 110
